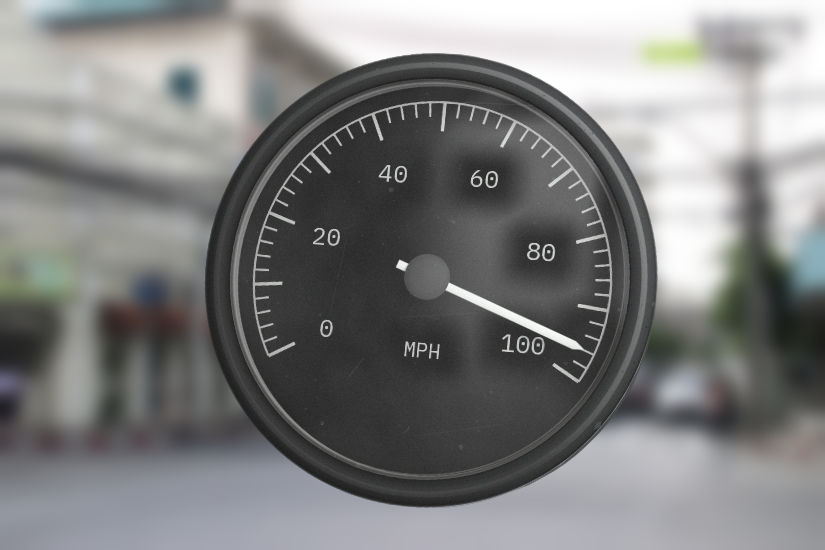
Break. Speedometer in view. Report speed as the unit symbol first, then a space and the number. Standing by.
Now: mph 96
